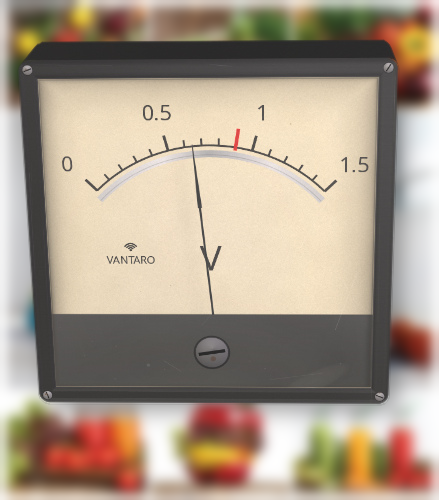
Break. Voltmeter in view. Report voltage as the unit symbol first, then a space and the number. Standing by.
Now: V 0.65
